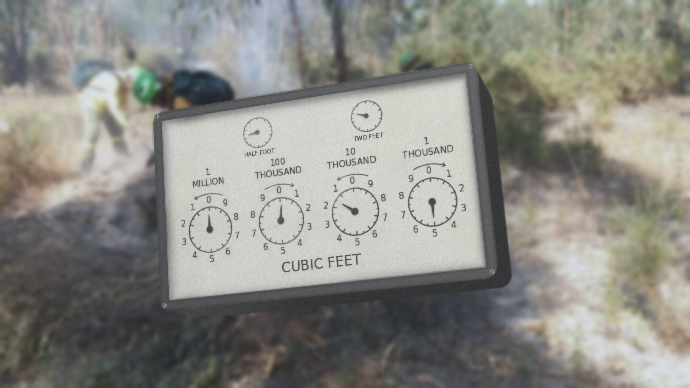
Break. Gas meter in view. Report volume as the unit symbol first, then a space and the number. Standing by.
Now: ft³ 1500
